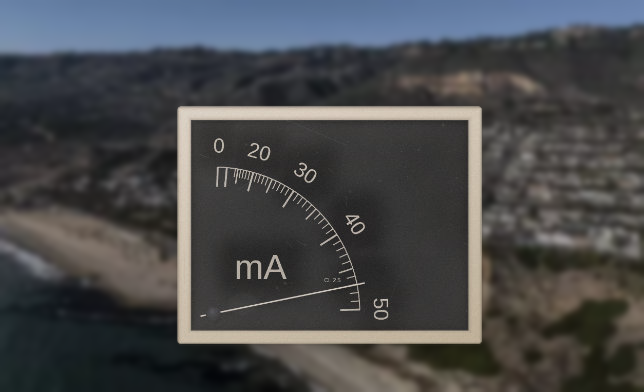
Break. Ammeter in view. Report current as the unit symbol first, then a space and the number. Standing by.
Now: mA 47
